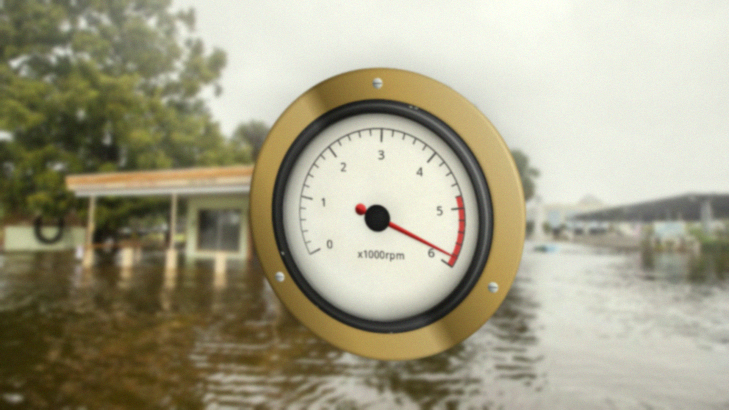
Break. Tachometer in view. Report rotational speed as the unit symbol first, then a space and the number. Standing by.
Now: rpm 5800
